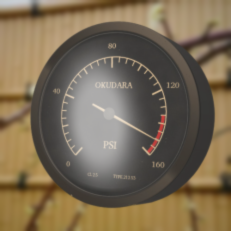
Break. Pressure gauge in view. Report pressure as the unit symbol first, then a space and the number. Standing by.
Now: psi 150
